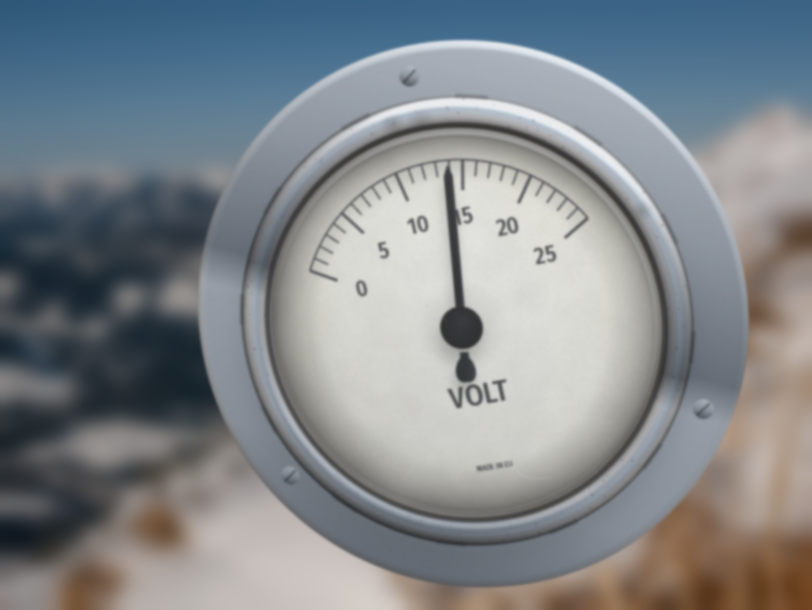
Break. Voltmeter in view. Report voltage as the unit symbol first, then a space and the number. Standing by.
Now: V 14
